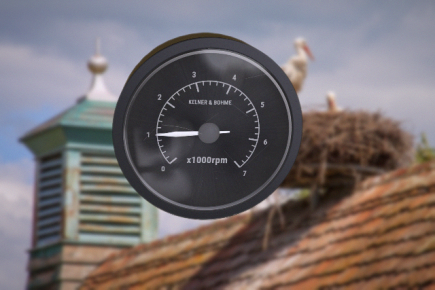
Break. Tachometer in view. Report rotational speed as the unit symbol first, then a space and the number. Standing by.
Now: rpm 1000
